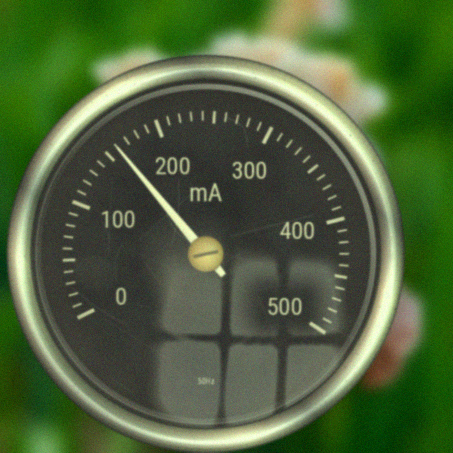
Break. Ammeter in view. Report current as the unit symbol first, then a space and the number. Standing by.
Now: mA 160
